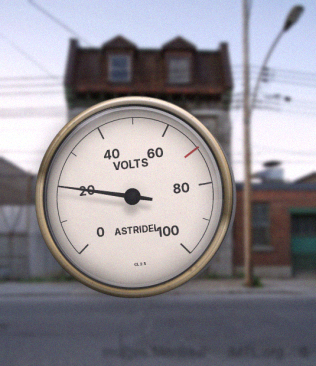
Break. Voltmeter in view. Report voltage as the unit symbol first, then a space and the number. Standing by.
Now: V 20
